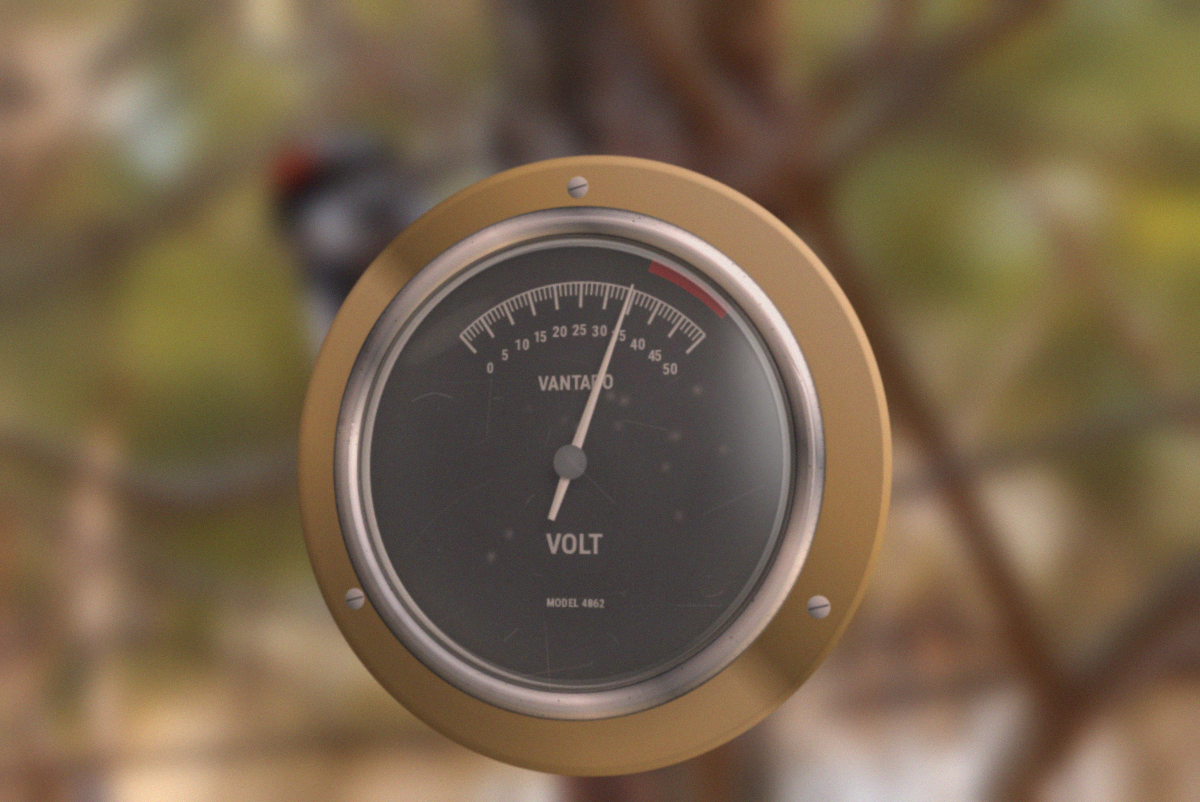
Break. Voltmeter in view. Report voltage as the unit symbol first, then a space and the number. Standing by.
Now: V 35
